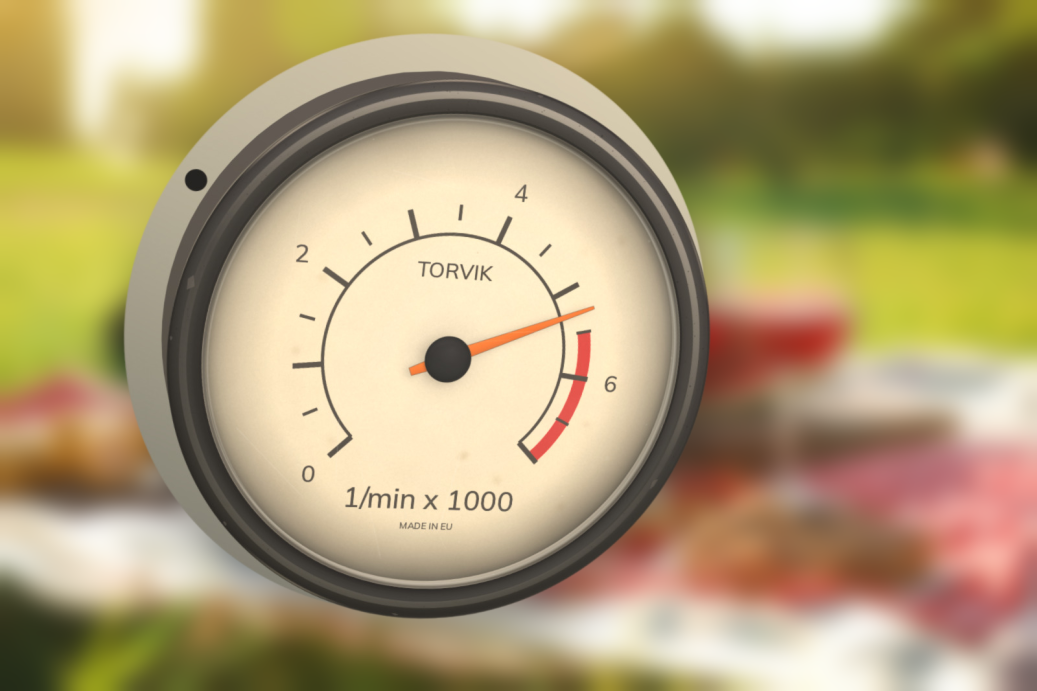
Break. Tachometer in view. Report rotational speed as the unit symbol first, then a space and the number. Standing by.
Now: rpm 5250
